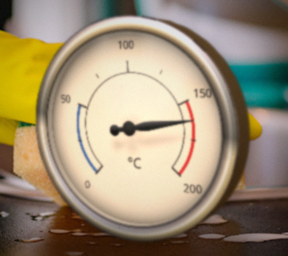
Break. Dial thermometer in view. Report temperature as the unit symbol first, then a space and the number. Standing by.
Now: °C 162.5
